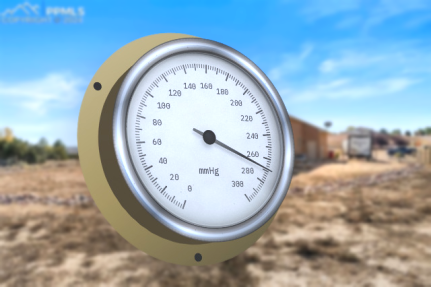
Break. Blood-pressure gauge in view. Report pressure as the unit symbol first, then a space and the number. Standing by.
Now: mmHg 270
